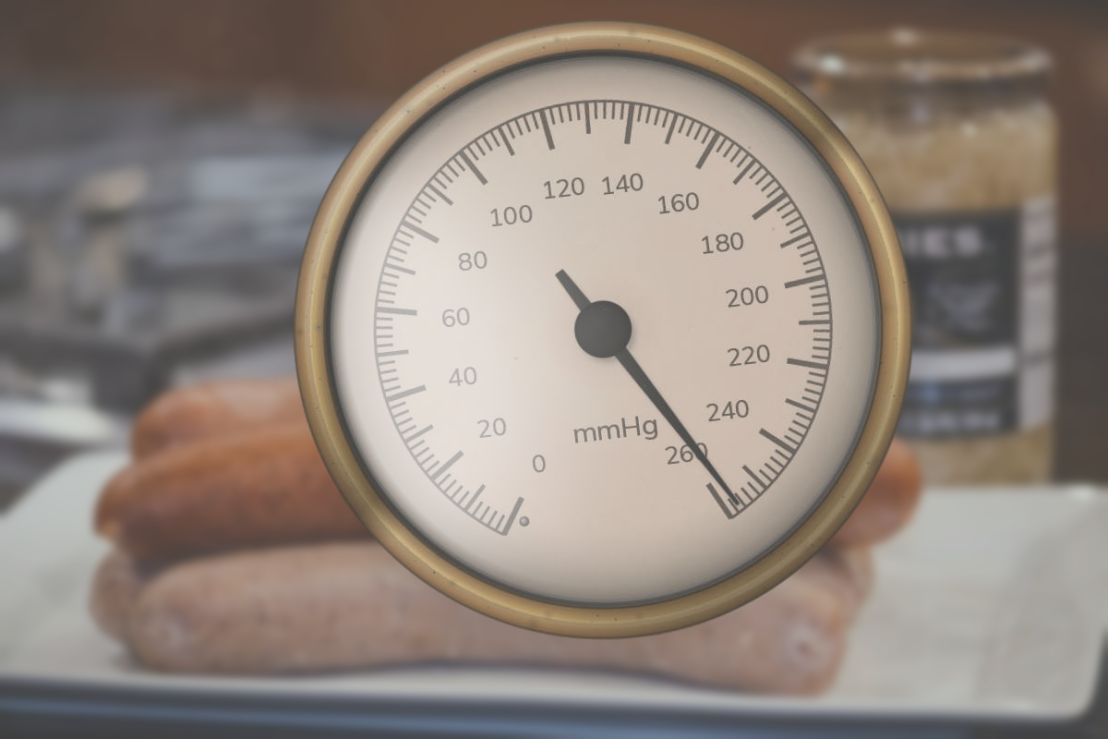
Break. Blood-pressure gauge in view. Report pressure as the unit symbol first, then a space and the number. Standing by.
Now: mmHg 257
